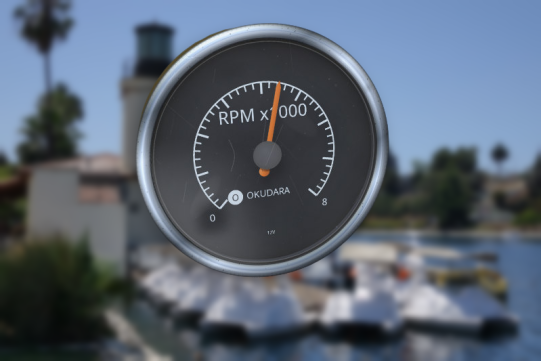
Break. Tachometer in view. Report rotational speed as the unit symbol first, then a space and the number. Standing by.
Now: rpm 4400
